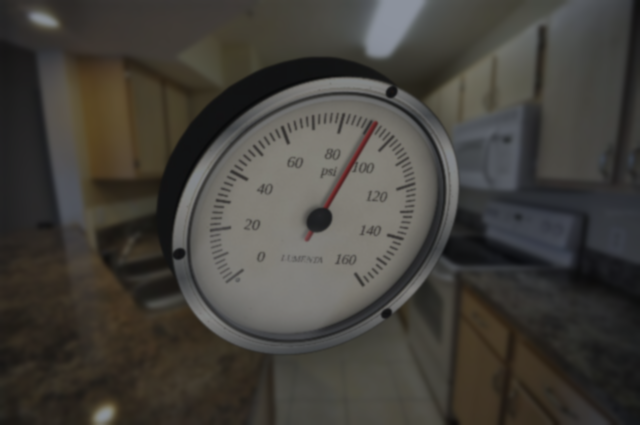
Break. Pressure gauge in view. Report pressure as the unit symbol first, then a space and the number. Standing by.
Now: psi 90
